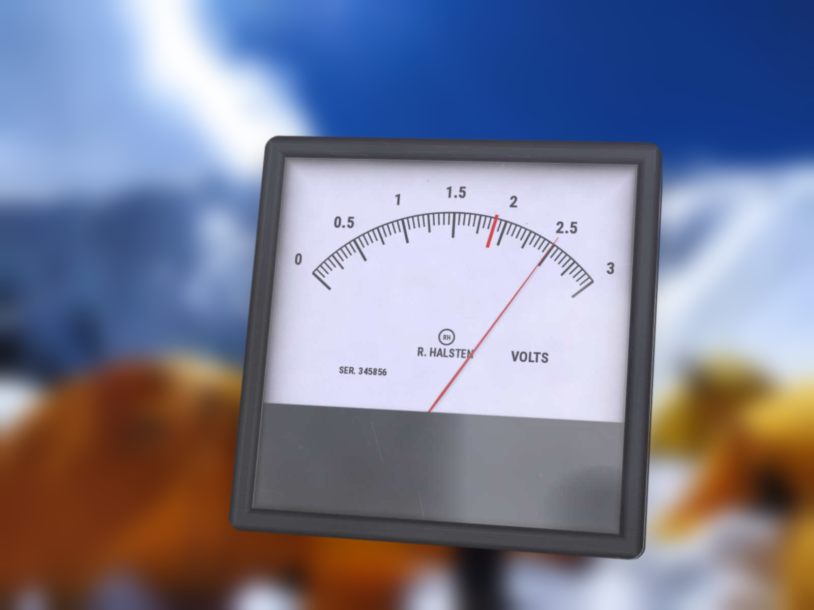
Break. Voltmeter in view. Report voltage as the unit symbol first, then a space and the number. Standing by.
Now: V 2.5
